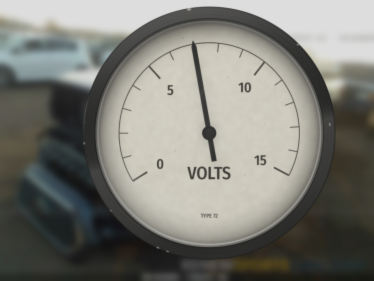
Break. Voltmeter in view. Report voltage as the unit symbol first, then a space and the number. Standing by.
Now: V 7
